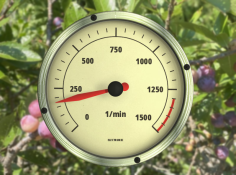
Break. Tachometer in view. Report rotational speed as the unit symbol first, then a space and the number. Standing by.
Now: rpm 175
